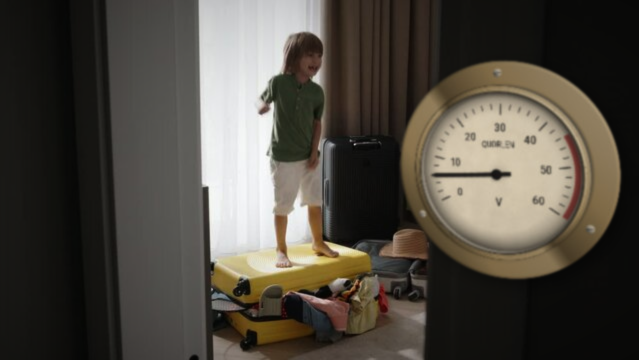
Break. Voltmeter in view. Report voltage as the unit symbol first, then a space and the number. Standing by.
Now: V 6
